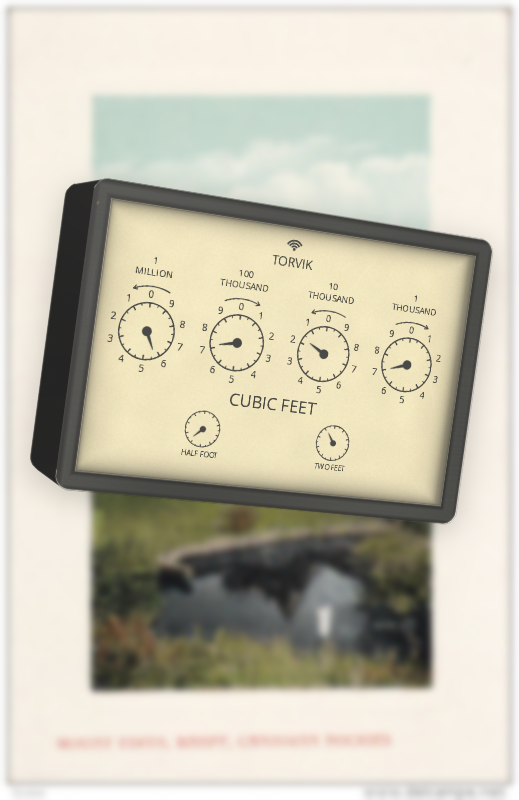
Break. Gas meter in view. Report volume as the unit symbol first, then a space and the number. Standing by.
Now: ft³ 571700
